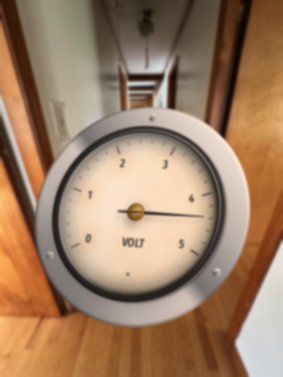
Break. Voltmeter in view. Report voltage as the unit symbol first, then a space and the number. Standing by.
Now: V 4.4
